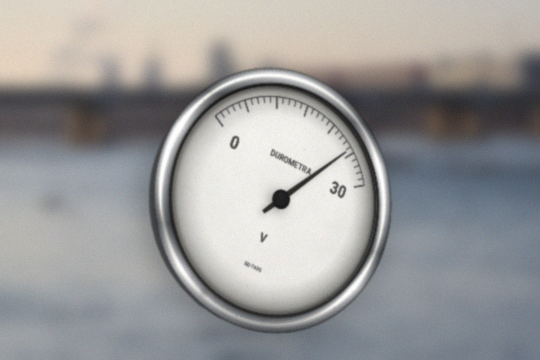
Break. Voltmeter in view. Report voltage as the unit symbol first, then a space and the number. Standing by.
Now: V 24
